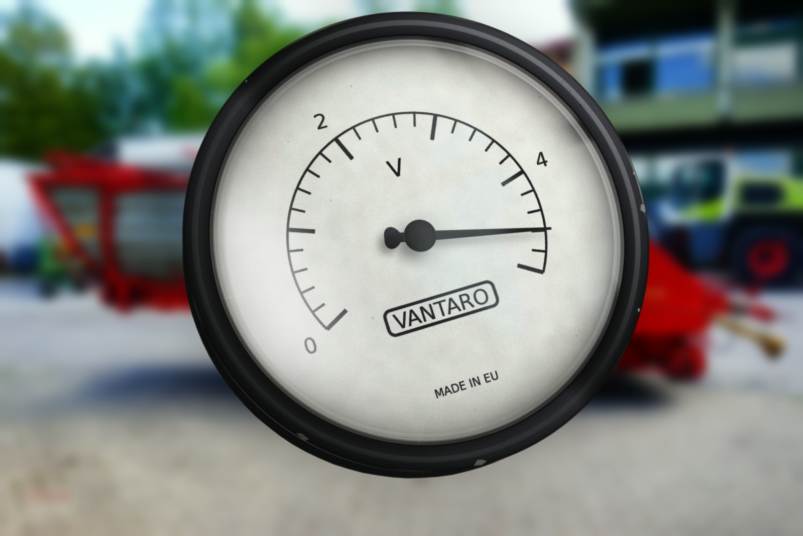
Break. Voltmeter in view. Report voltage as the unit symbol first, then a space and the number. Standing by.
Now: V 4.6
